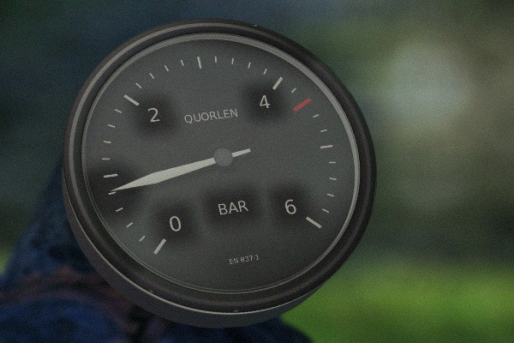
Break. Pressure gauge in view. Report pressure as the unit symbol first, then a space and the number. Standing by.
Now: bar 0.8
